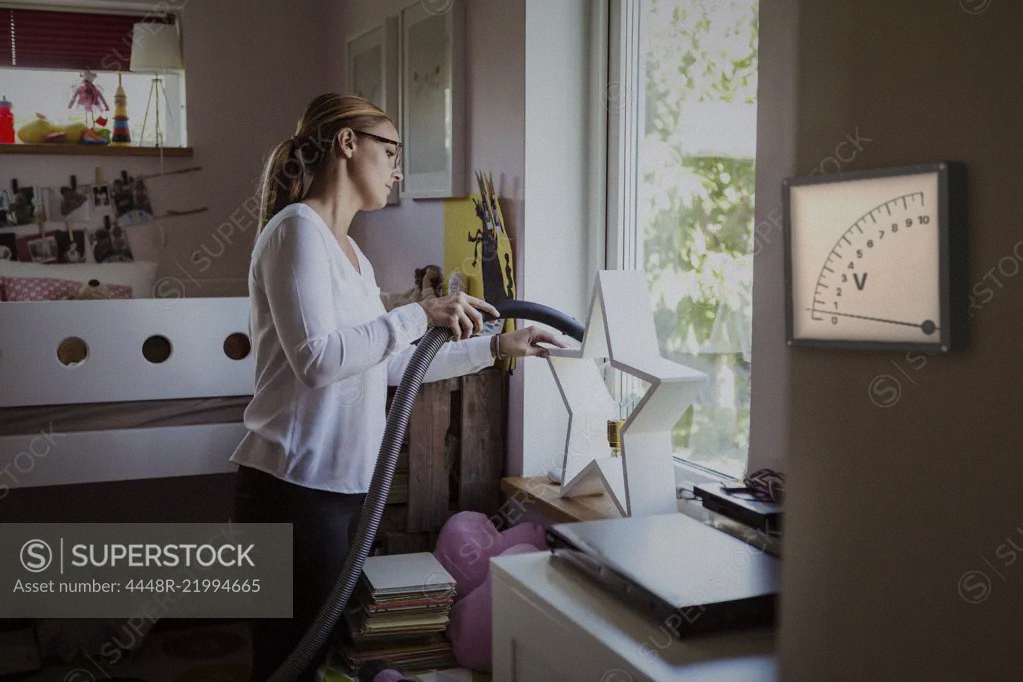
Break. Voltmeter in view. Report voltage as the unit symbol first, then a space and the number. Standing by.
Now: V 0.5
